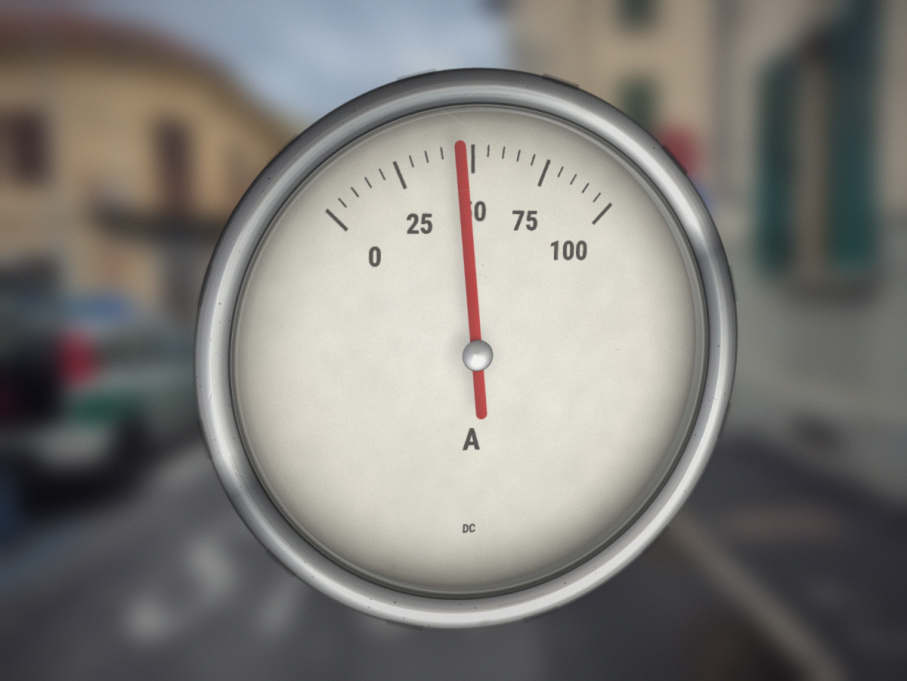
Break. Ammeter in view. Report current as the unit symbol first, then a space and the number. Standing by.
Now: A 45
